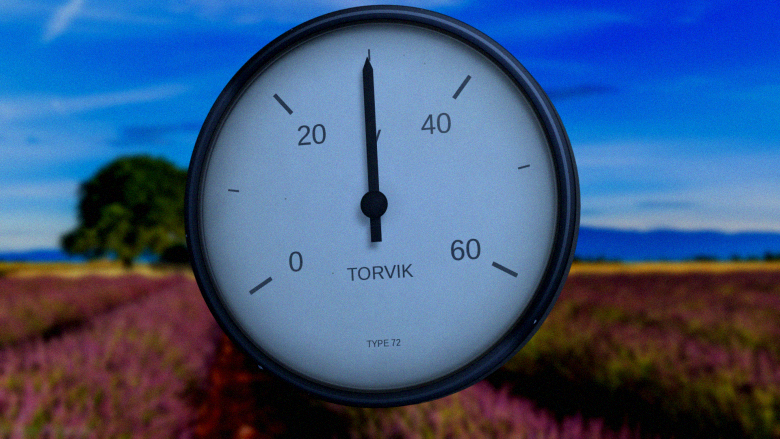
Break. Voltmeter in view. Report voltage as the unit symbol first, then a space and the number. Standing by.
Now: V 30
